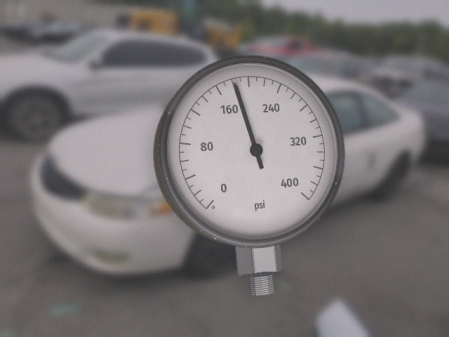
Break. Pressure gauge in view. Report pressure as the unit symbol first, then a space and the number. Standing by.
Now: psi 180
